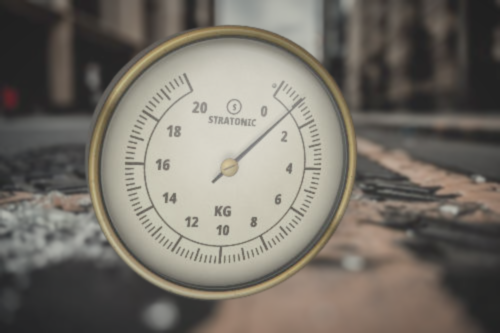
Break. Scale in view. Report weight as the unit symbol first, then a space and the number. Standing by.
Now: kg 1
